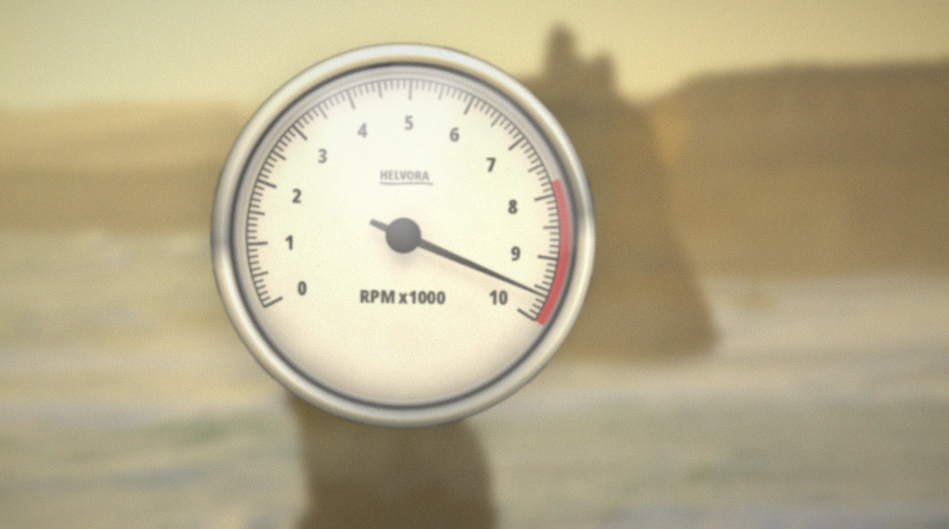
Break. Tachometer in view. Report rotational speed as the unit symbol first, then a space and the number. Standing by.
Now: rpm 9600
